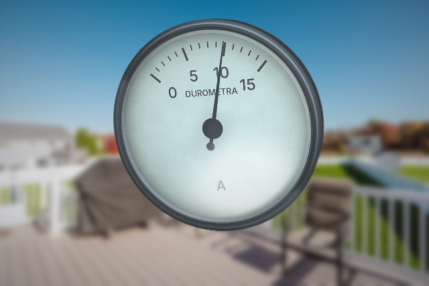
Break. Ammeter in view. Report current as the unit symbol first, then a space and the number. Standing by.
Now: A 10
